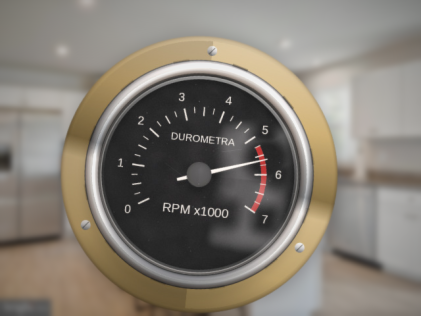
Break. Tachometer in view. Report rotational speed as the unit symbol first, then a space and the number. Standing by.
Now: rpm 5625
